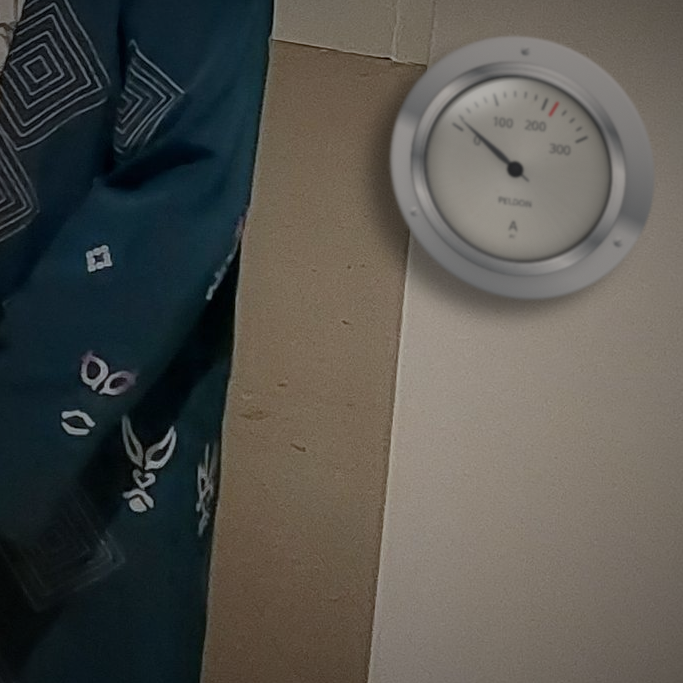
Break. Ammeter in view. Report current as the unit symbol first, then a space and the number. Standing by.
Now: A 20
